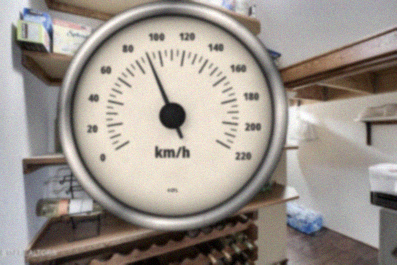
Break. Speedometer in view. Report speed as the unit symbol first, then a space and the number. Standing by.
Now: km/h 90
